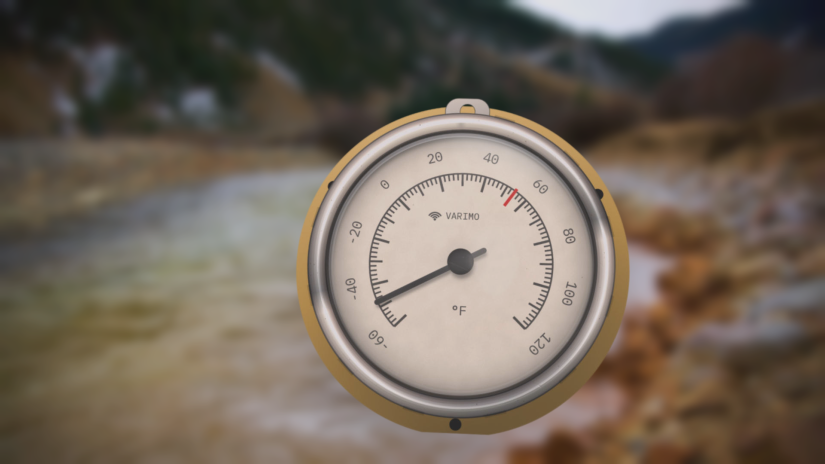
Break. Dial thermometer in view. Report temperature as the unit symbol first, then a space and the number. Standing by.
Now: °F -48
